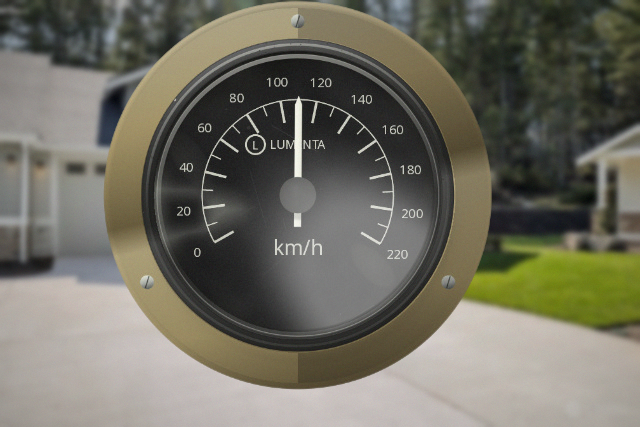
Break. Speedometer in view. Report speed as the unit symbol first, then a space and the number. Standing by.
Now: km/h 110
